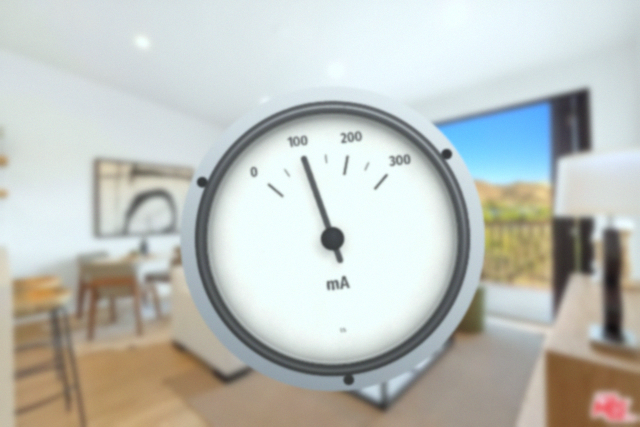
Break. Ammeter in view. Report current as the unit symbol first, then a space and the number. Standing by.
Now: mA 100
